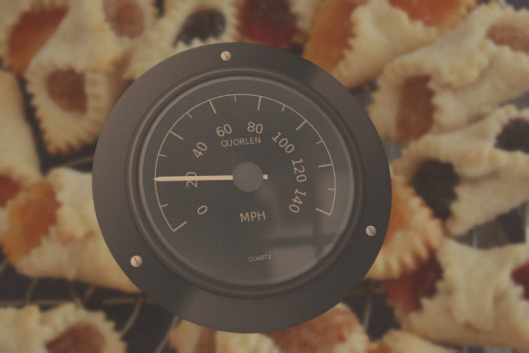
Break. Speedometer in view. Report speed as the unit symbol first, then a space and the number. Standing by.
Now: mph 20
